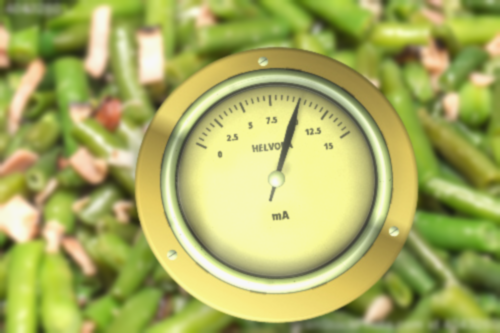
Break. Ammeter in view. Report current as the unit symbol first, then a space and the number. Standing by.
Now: mA 10
